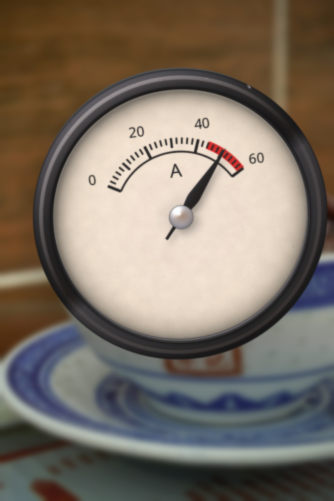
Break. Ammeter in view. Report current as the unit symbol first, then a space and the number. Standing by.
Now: A 50
